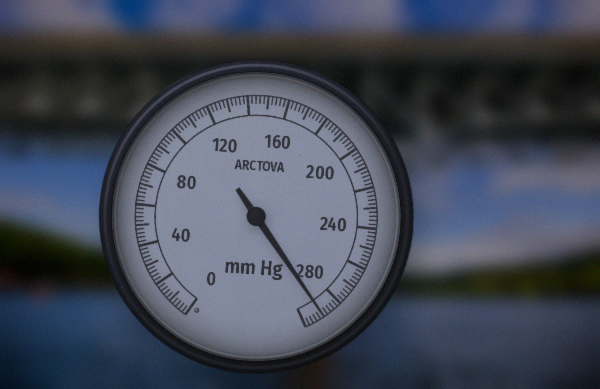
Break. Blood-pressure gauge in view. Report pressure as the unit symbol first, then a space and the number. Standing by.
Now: mmHg 290
